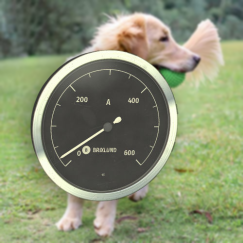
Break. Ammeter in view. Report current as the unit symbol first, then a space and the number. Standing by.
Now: A 25
